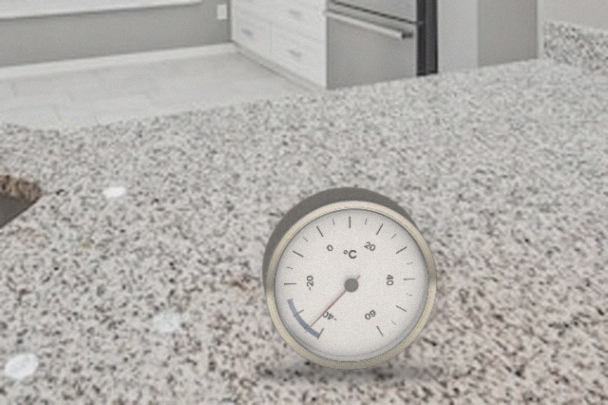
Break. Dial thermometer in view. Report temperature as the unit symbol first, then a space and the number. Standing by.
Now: °C -35
